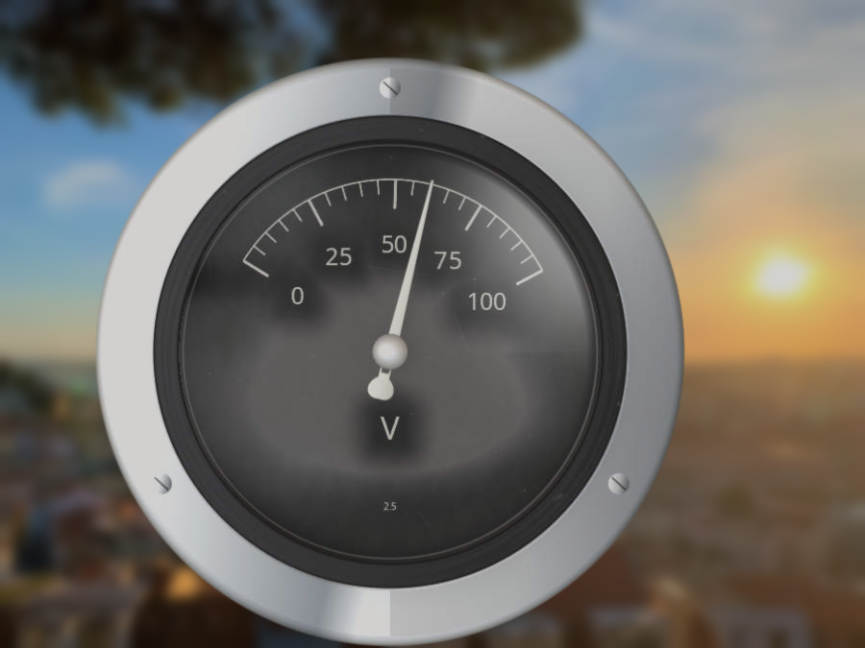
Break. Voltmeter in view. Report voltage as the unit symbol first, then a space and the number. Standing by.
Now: V 60
